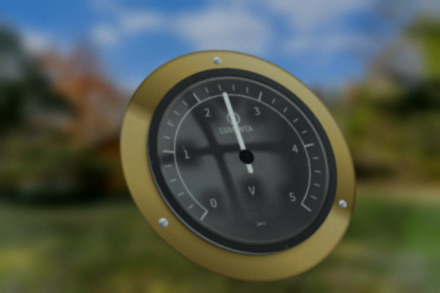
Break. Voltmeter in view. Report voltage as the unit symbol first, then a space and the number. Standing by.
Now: V 2.4
